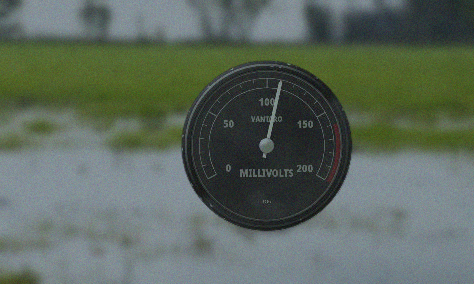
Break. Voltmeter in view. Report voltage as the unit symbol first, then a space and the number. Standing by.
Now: mV 110
